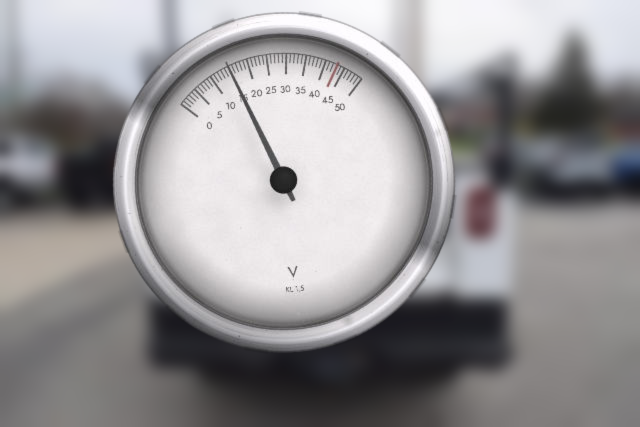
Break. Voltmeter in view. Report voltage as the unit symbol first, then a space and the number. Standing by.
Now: V 15
